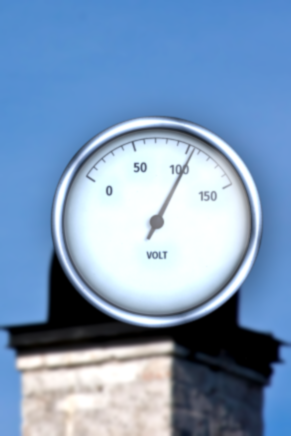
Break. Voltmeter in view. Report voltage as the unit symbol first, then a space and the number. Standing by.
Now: V 105
